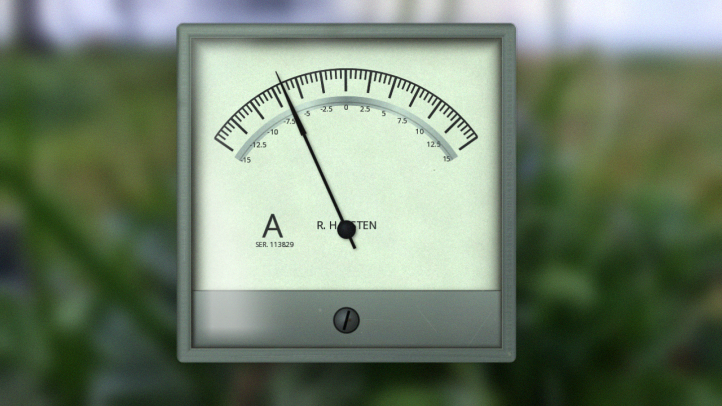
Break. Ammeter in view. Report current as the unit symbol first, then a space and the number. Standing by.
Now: A -6.5
